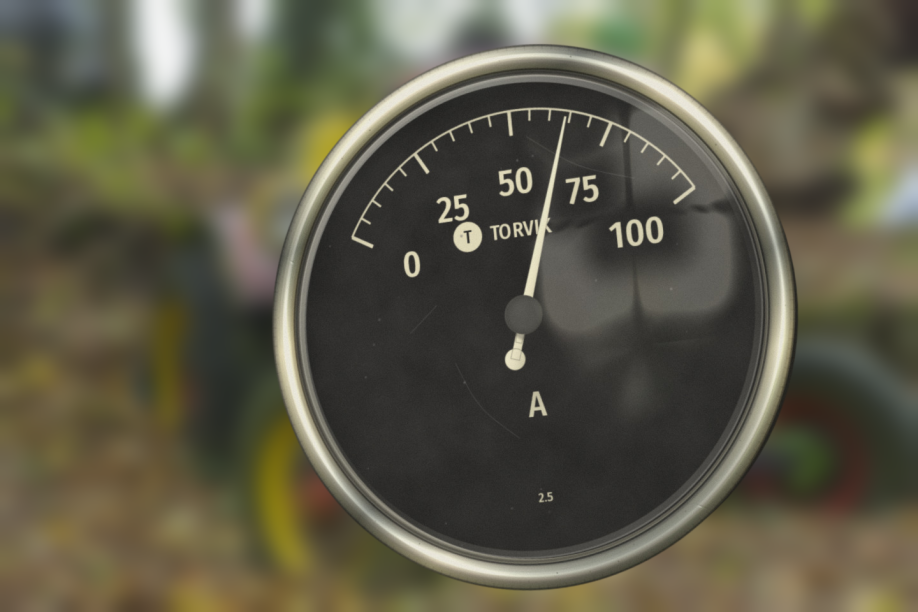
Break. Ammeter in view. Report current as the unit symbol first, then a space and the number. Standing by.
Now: A 65
